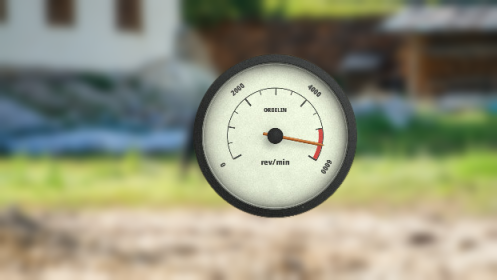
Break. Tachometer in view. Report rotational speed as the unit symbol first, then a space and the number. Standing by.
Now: rpm 5500
